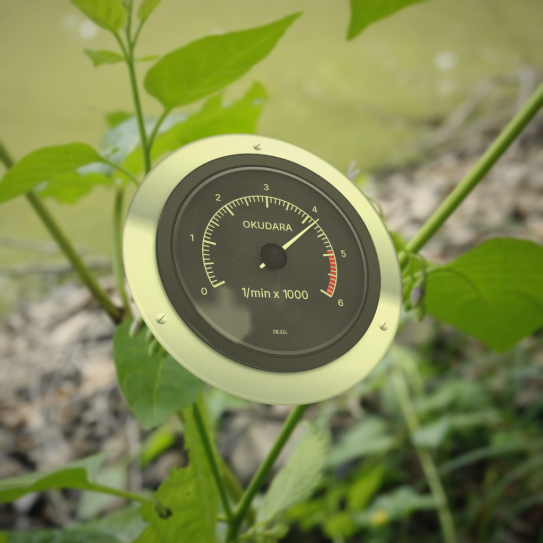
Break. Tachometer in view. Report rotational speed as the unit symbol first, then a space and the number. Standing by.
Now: rpm 4200
